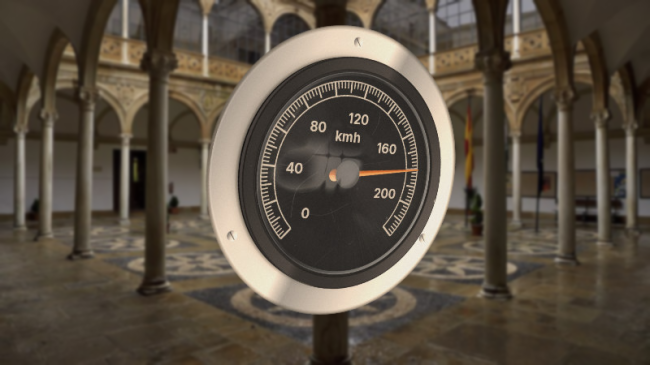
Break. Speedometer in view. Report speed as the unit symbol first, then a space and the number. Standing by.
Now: km/h 180
